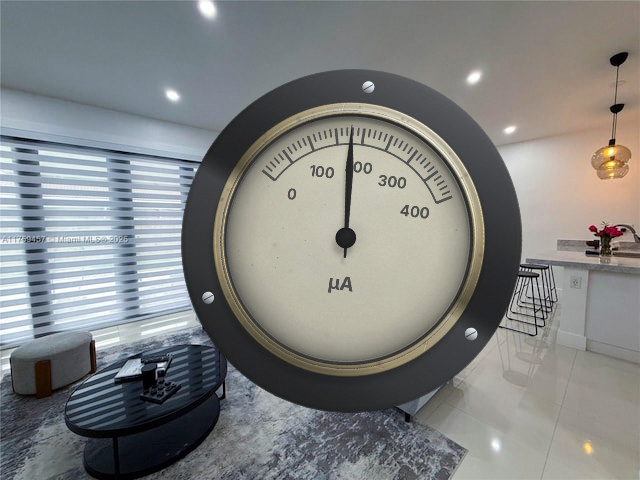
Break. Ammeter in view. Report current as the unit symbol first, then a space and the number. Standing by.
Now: µA 180
